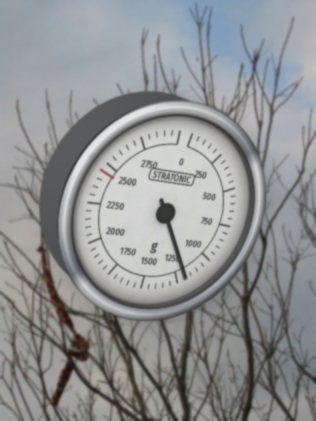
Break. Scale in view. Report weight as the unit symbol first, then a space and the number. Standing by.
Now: g 1200
